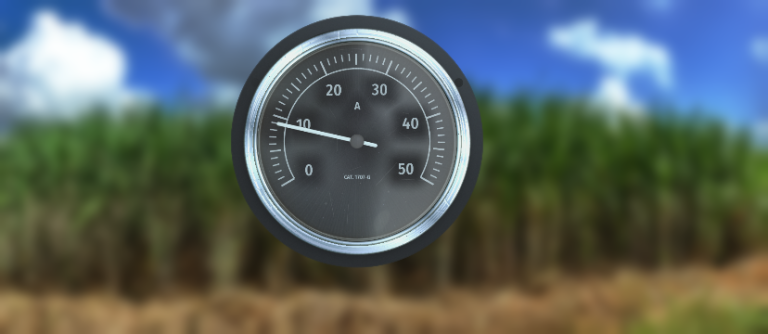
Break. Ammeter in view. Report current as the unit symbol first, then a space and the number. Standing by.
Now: A 9
